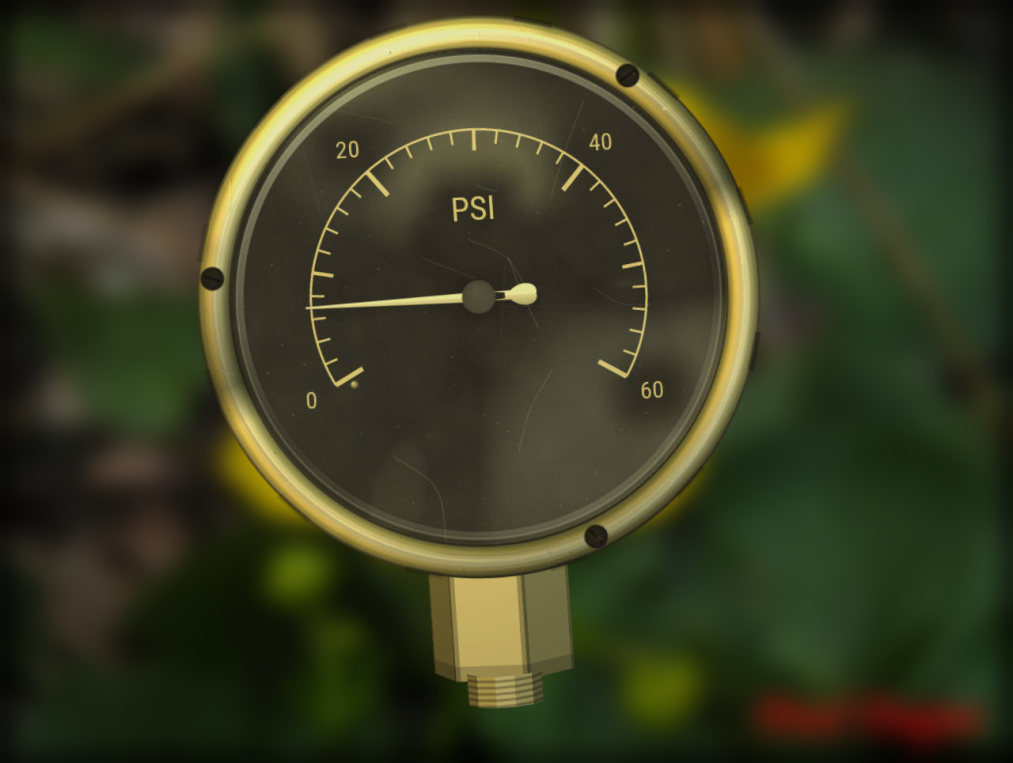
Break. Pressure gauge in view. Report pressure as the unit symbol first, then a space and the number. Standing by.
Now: psi 7
